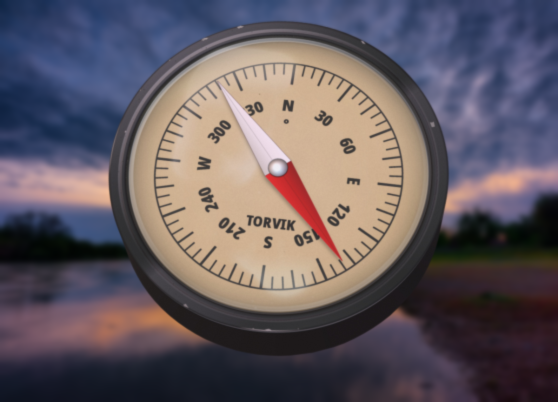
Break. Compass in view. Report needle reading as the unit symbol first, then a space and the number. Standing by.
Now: ° 140
